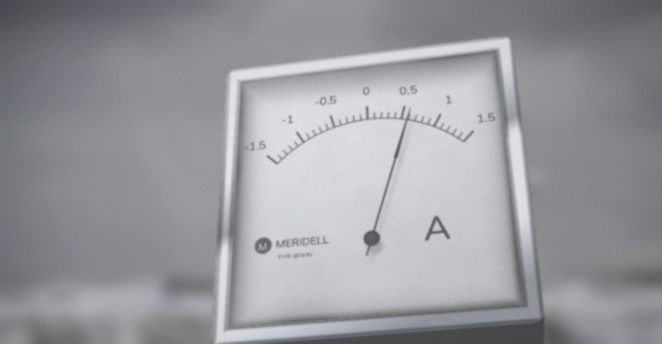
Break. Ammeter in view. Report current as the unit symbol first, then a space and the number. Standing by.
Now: A 0.6
